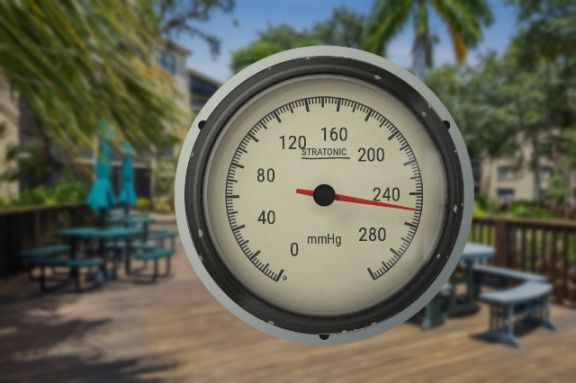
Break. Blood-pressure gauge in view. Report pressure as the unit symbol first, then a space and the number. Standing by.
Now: mmHg 250
